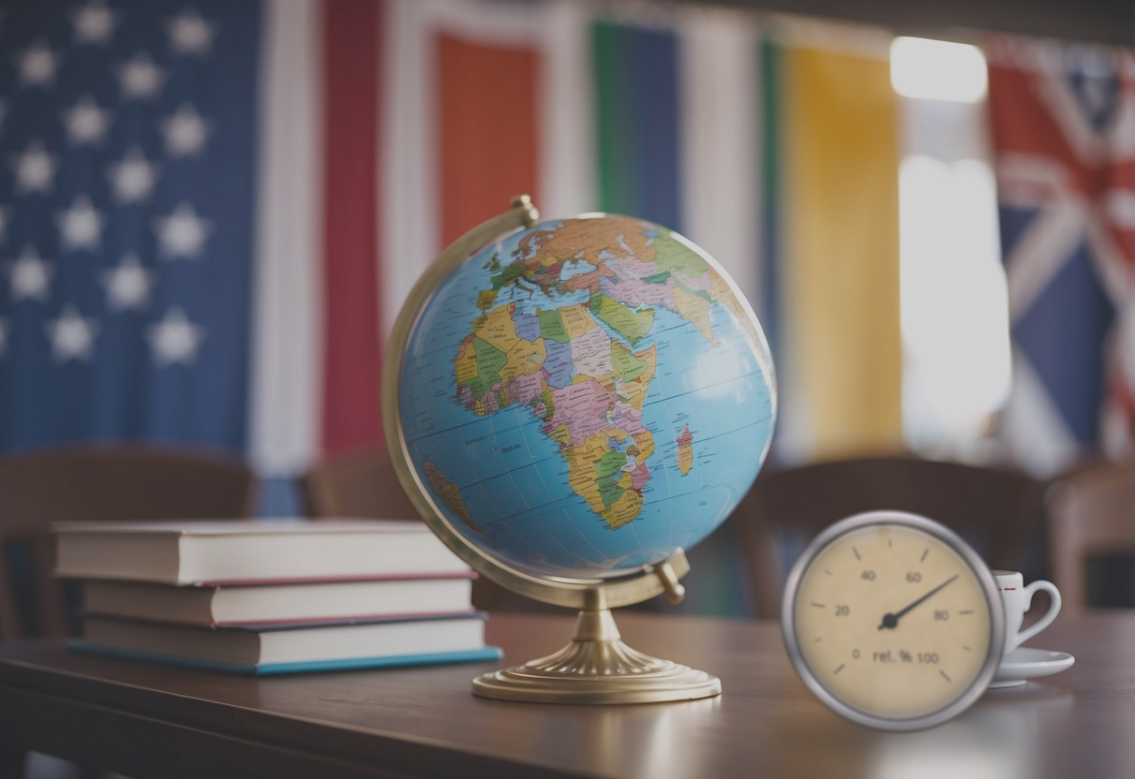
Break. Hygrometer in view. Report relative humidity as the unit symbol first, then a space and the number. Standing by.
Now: % 70
